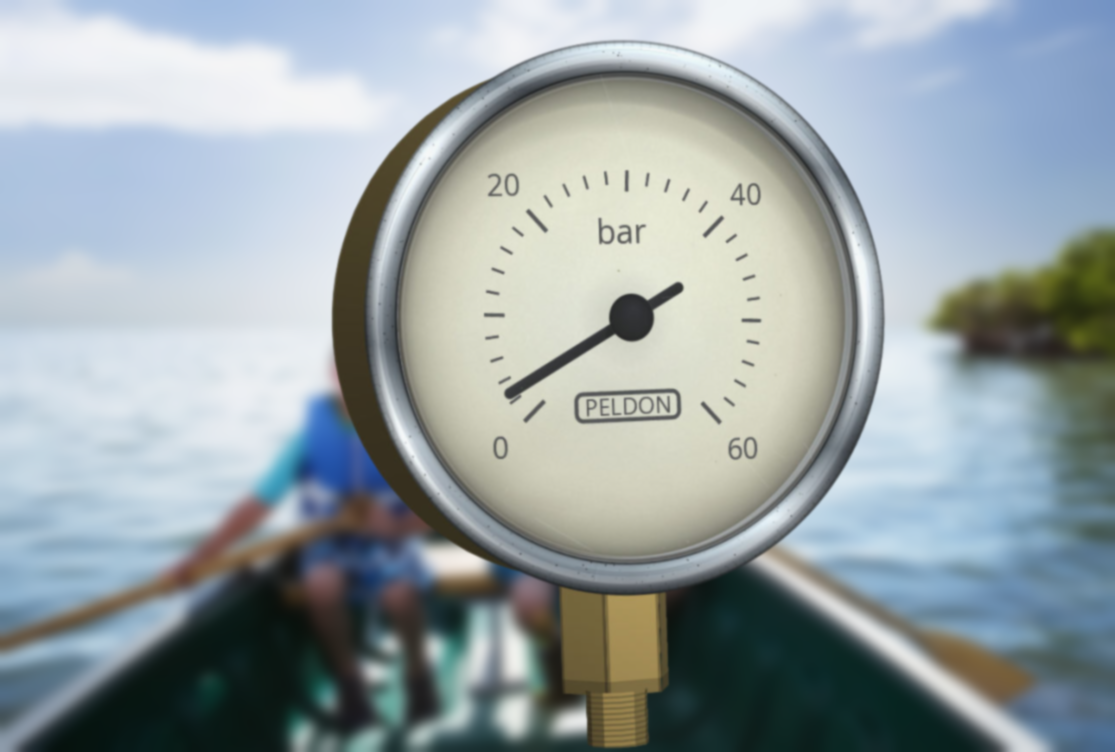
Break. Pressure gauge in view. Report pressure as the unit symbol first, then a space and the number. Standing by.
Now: bar 3
